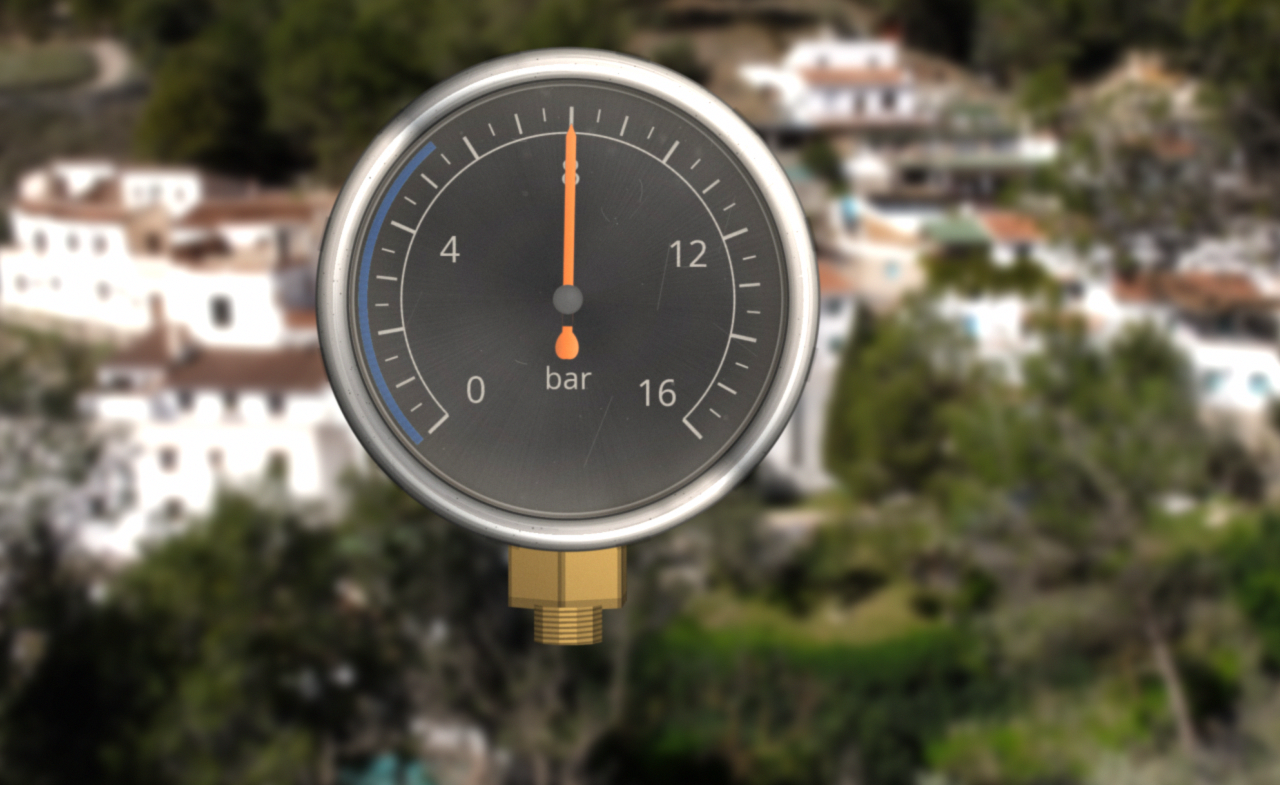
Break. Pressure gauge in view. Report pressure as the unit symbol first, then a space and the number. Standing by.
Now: bar 8
